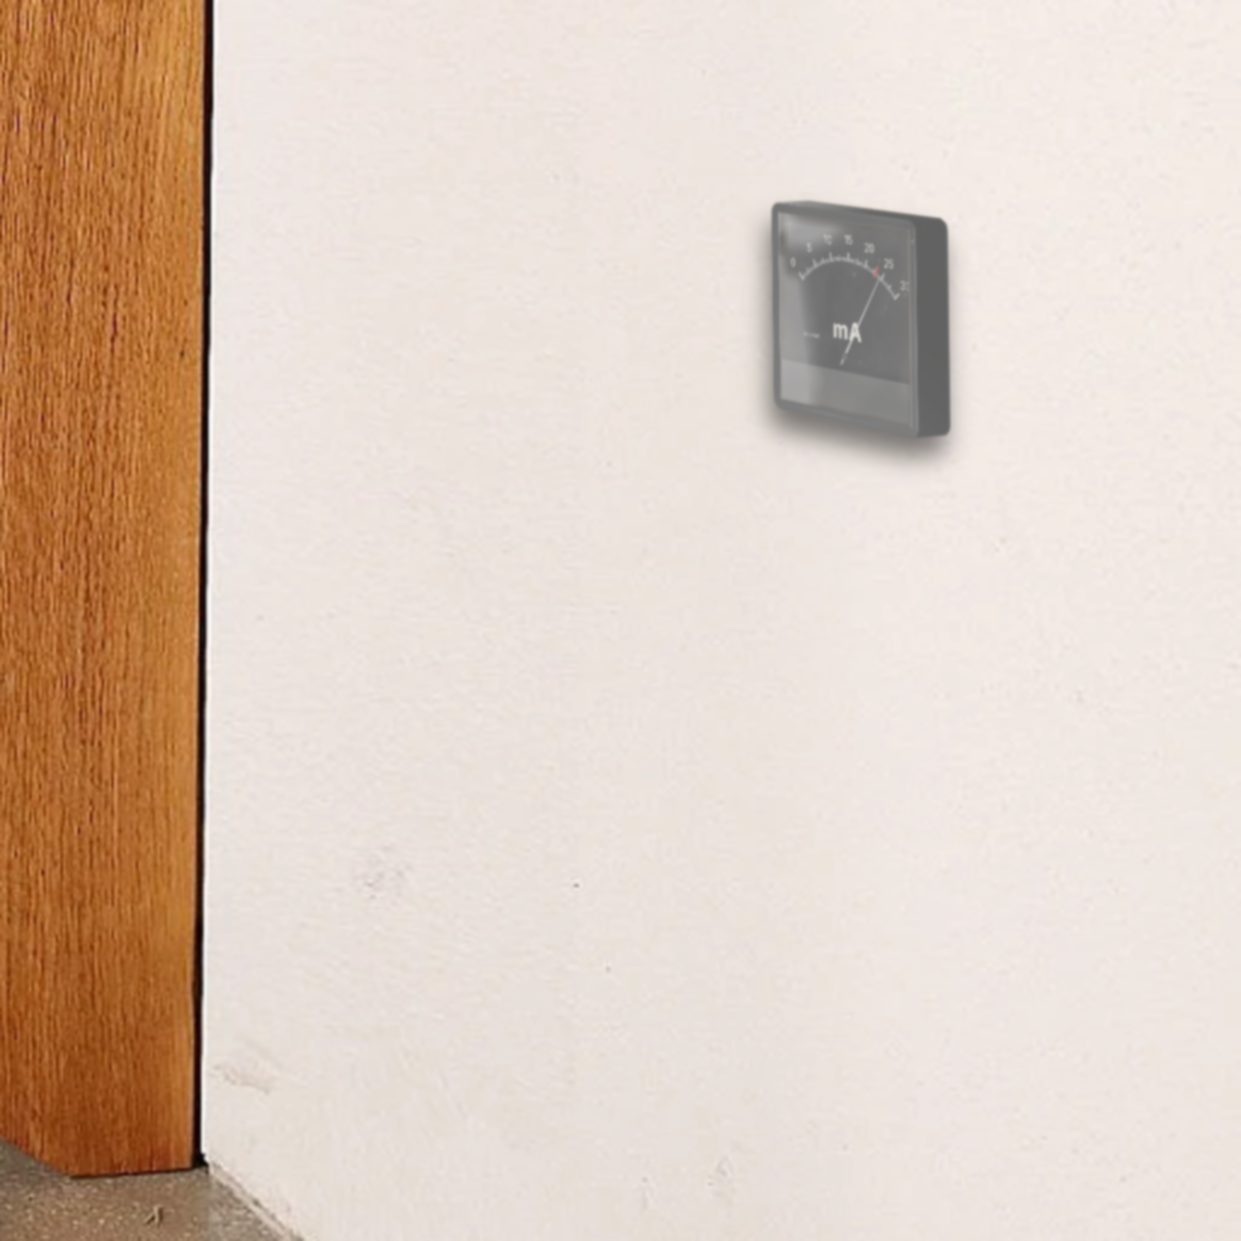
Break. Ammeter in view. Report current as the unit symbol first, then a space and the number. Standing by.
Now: mA 25
